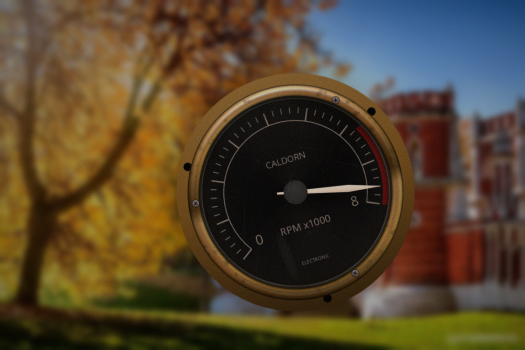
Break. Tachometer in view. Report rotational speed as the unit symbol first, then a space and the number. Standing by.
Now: rpm 7600
